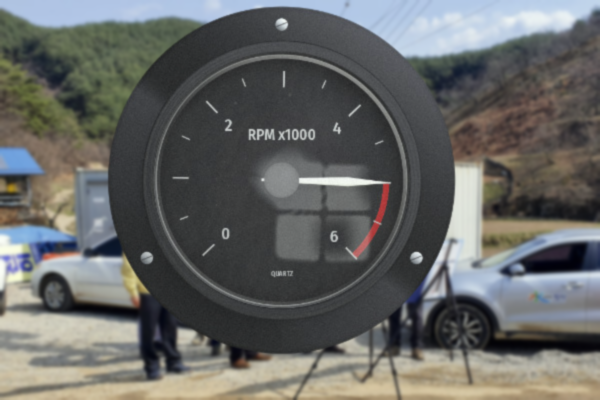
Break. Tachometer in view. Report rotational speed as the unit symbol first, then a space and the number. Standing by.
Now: rpm 5000
